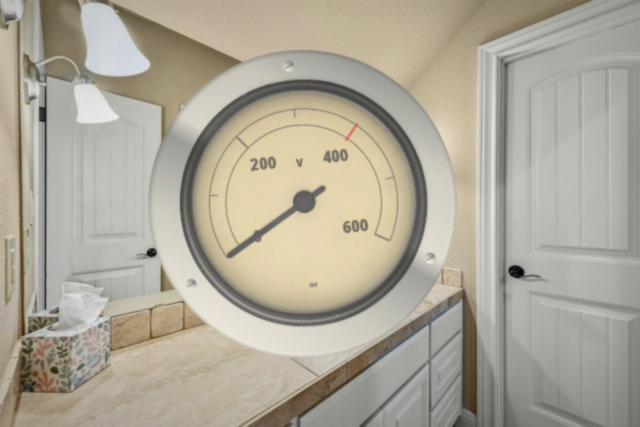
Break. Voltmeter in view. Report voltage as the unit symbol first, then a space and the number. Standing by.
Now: V 0
